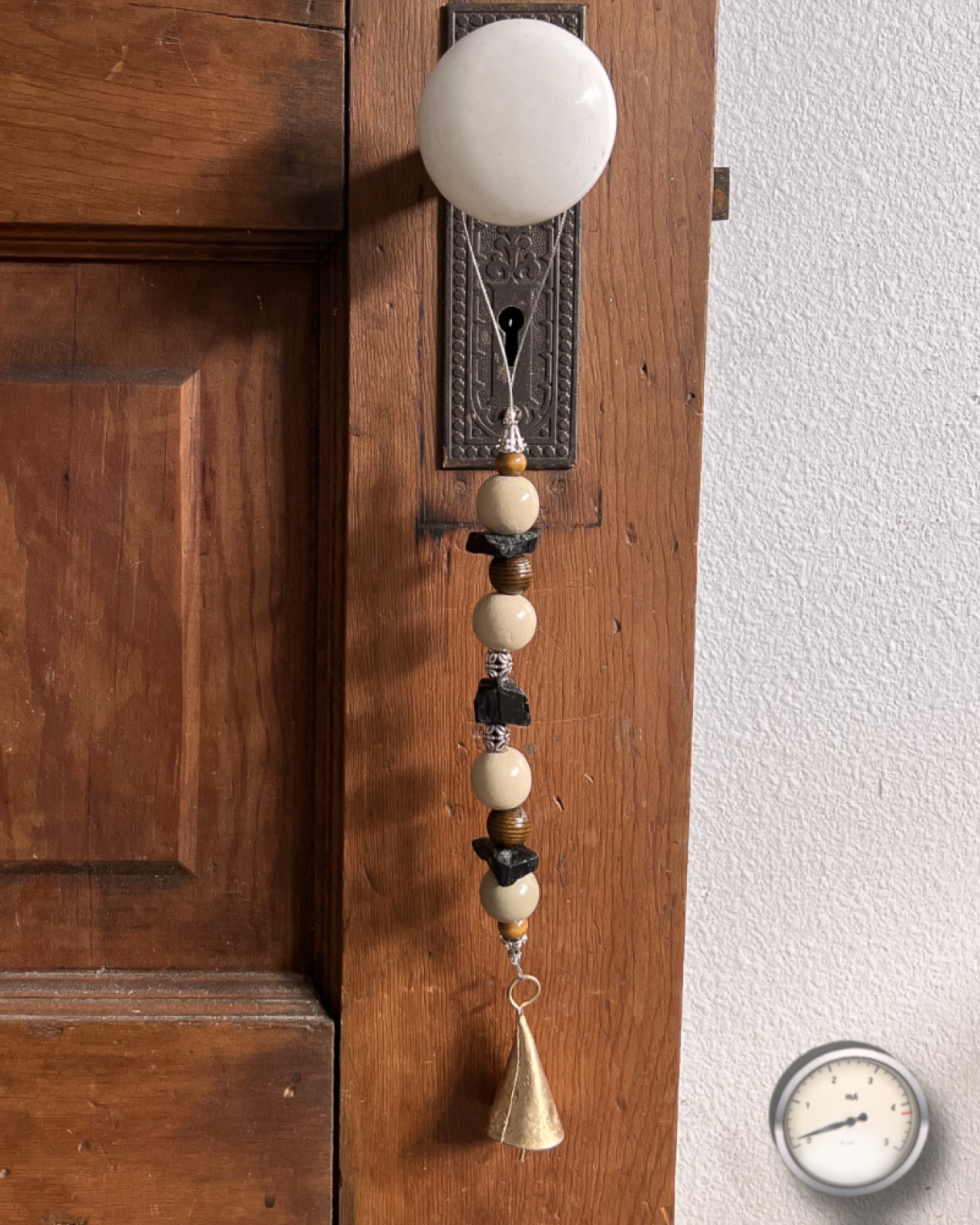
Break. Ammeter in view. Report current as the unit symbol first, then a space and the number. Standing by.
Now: mA 0.2
